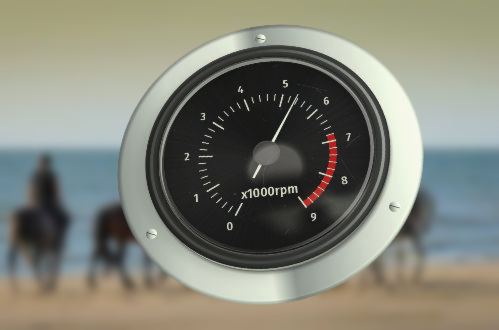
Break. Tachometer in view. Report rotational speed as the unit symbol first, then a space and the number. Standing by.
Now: rpm 5400
